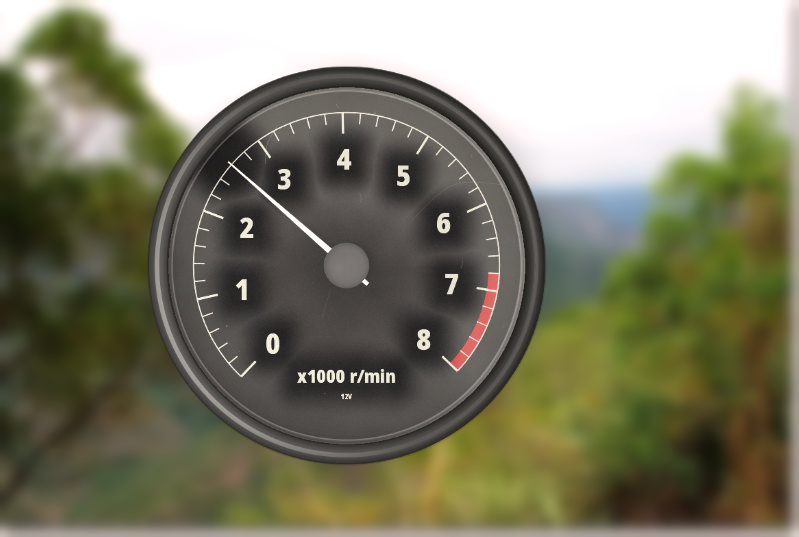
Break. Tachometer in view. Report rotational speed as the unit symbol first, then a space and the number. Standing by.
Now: rpm 2600
